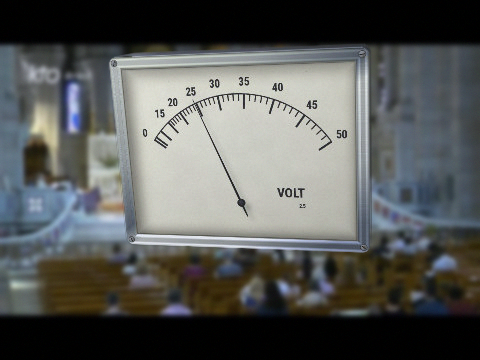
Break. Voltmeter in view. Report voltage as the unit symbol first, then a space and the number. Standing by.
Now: V 25
